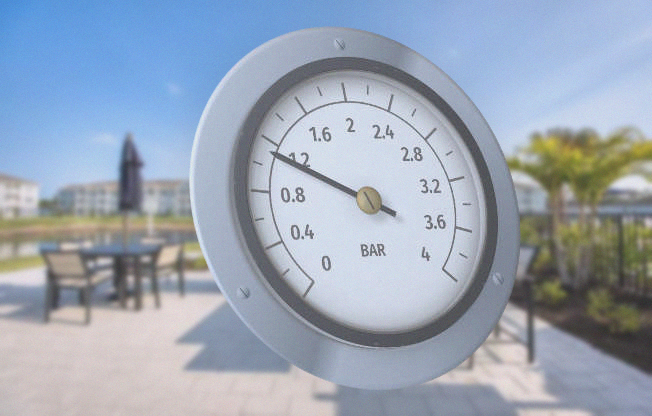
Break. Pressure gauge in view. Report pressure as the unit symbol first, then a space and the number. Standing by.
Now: bar 1.1
